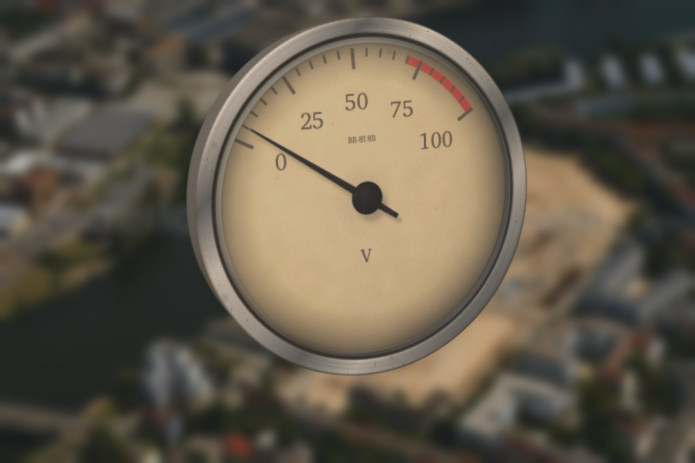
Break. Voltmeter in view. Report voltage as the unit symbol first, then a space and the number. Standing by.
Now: V 5
